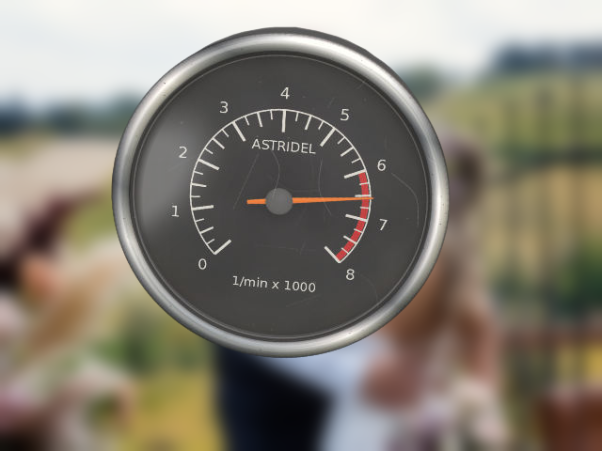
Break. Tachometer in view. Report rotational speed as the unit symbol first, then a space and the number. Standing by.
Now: rpm 6500
